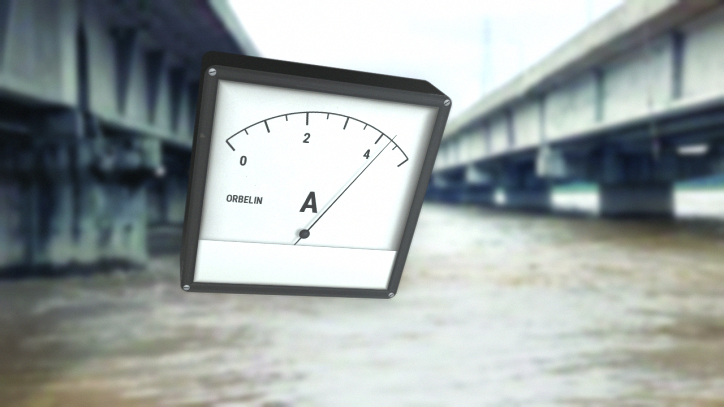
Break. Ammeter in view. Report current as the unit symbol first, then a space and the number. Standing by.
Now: A 4.25
